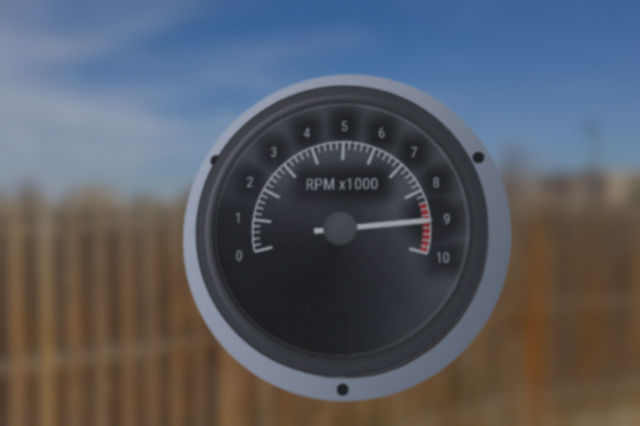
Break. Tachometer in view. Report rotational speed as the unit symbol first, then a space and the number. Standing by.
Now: rpm 9000
